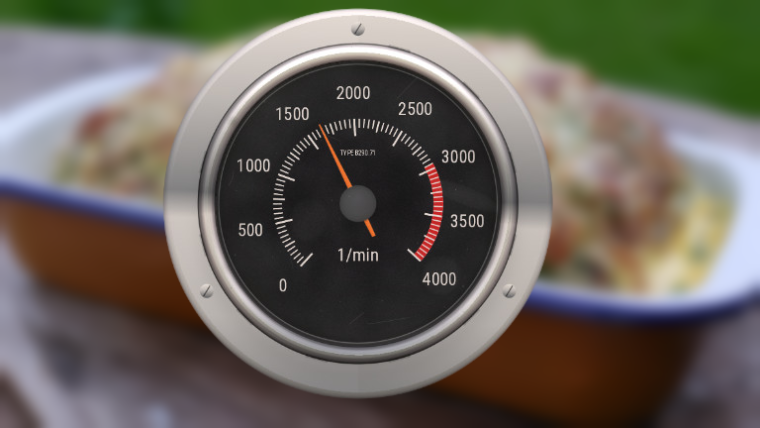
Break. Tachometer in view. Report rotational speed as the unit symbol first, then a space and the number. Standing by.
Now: rpm 1650
